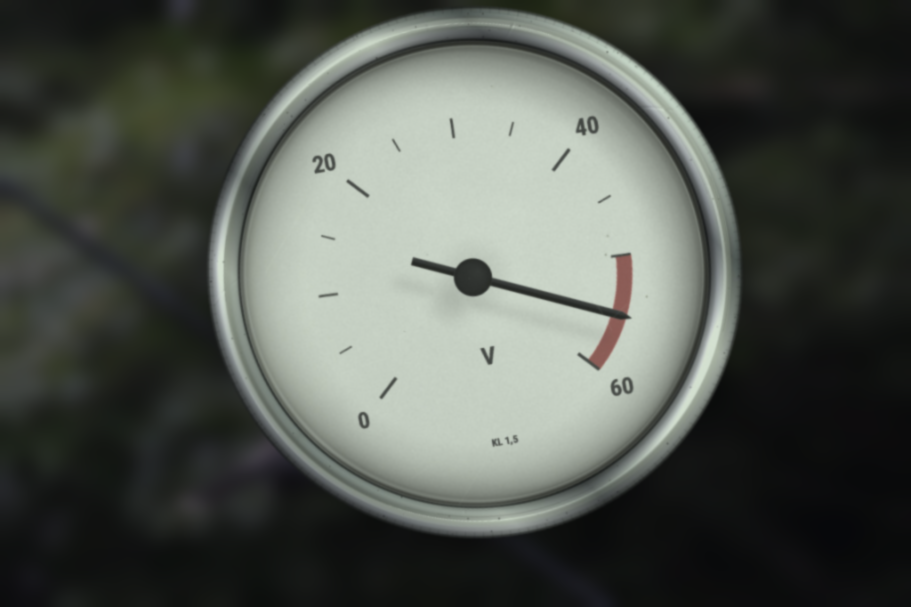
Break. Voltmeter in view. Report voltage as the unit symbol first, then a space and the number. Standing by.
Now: V 55
